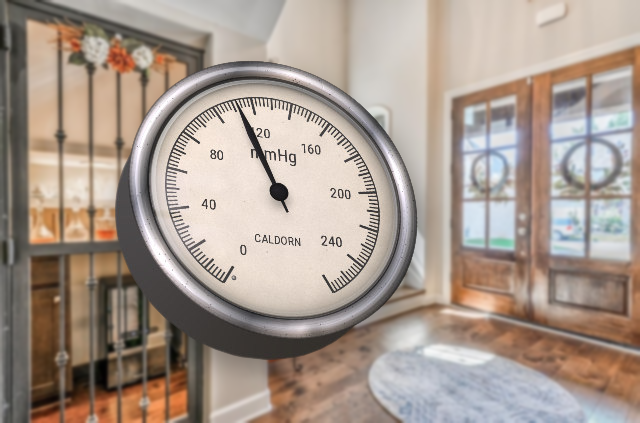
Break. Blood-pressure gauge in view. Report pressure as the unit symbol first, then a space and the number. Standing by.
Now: mmHg 110
